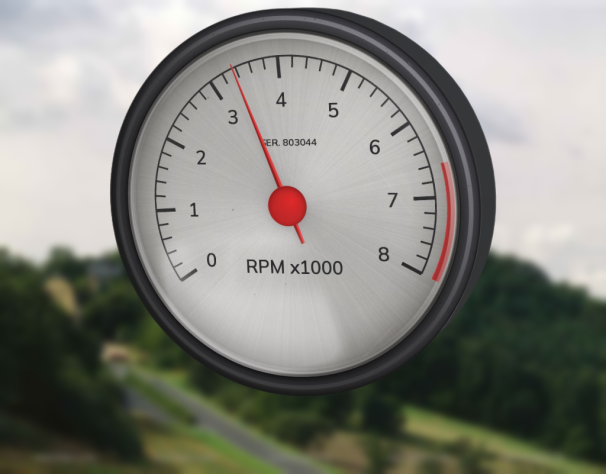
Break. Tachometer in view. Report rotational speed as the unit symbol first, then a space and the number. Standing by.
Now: rpm 3400
